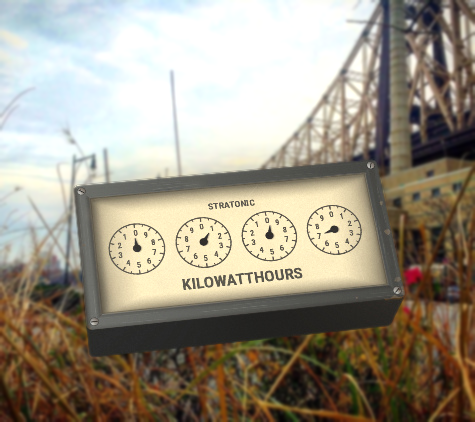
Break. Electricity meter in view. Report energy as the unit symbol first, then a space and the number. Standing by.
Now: kWh 97
